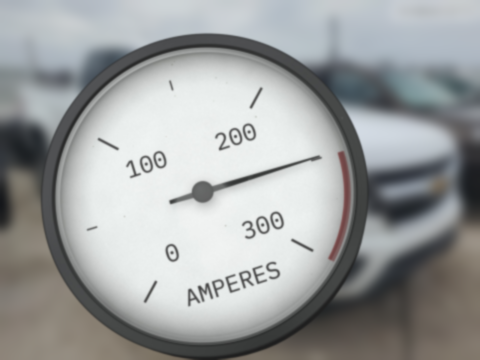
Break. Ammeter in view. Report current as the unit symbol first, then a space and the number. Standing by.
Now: A 250
